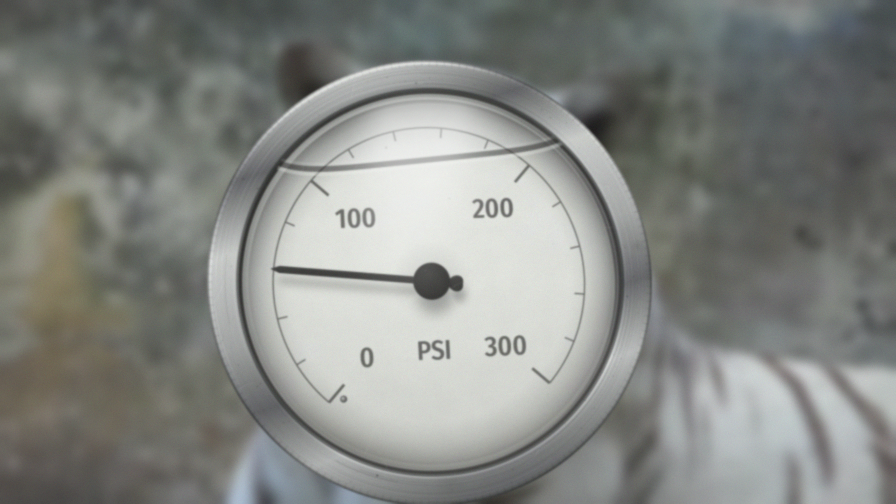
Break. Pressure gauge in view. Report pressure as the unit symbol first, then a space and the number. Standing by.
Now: psi 60
